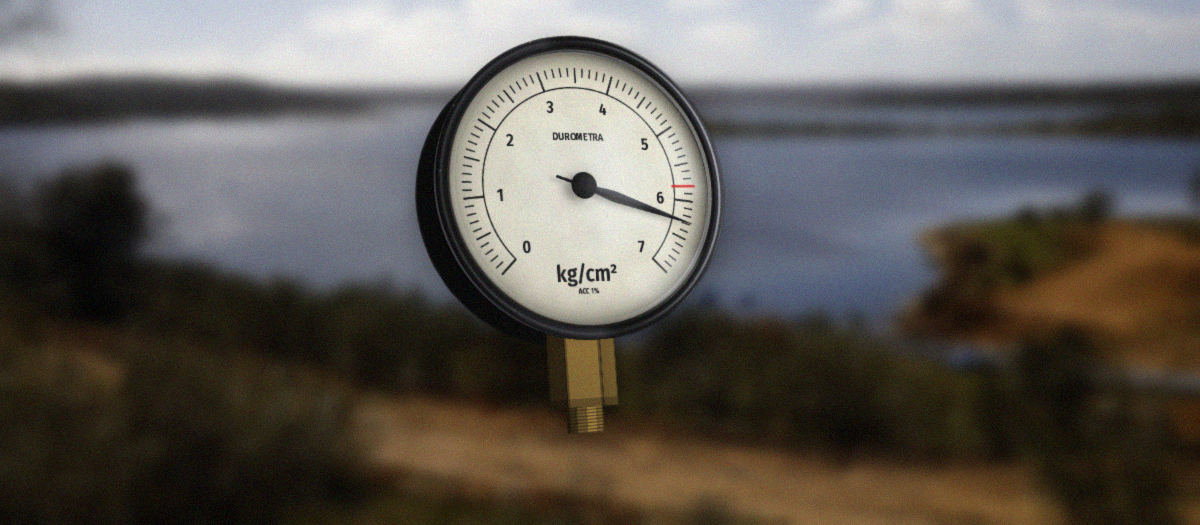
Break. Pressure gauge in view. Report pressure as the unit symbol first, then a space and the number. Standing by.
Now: kg/cm² 6.3
